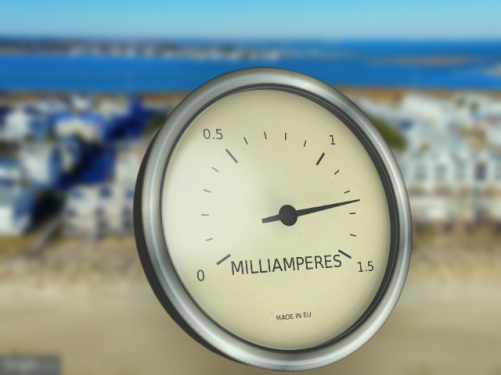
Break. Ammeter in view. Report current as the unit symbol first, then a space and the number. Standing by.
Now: mA 1.25
